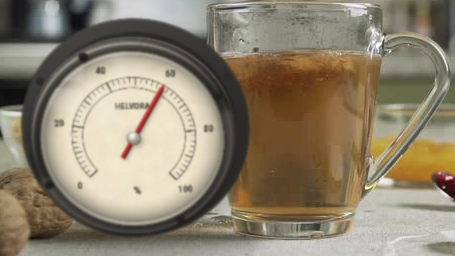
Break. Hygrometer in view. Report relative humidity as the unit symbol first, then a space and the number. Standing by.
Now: % 60
